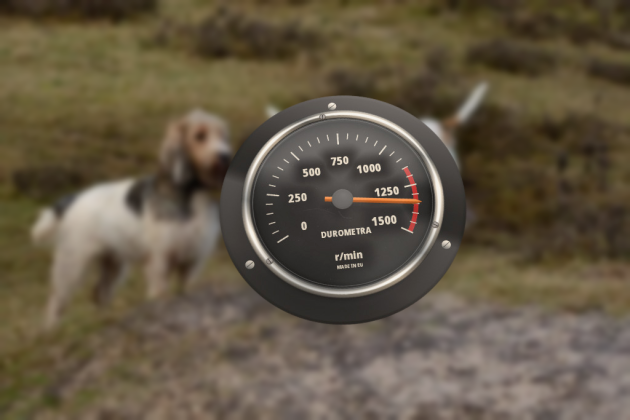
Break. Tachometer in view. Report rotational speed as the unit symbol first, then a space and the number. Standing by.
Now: rpm 1350
